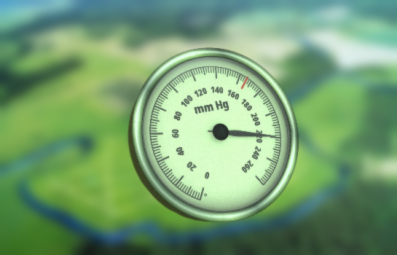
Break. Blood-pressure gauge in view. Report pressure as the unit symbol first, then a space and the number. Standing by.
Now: mmHg 220
